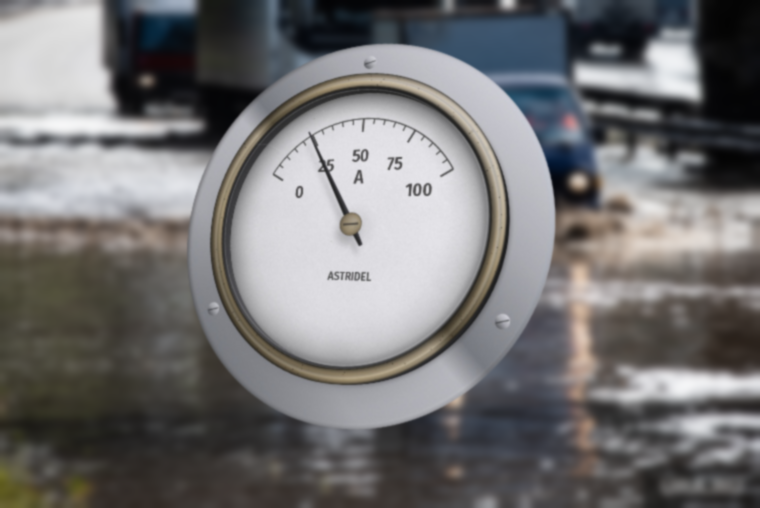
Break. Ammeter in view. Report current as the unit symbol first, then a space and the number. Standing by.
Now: A 25
